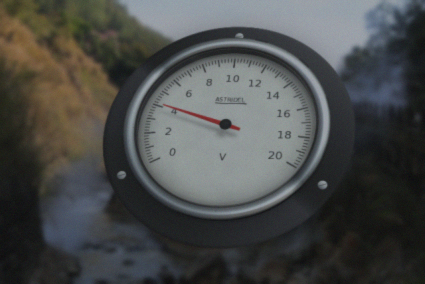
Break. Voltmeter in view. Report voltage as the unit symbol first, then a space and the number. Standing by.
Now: V 4
